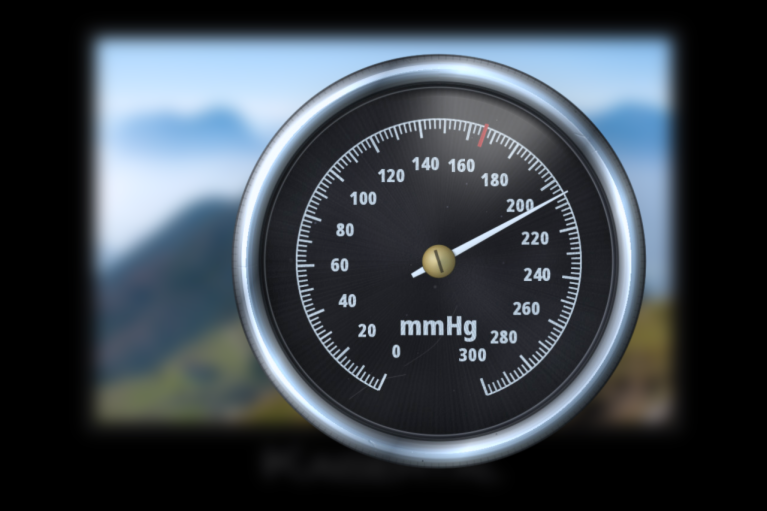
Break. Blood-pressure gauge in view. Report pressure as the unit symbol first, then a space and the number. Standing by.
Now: mmHg 206
